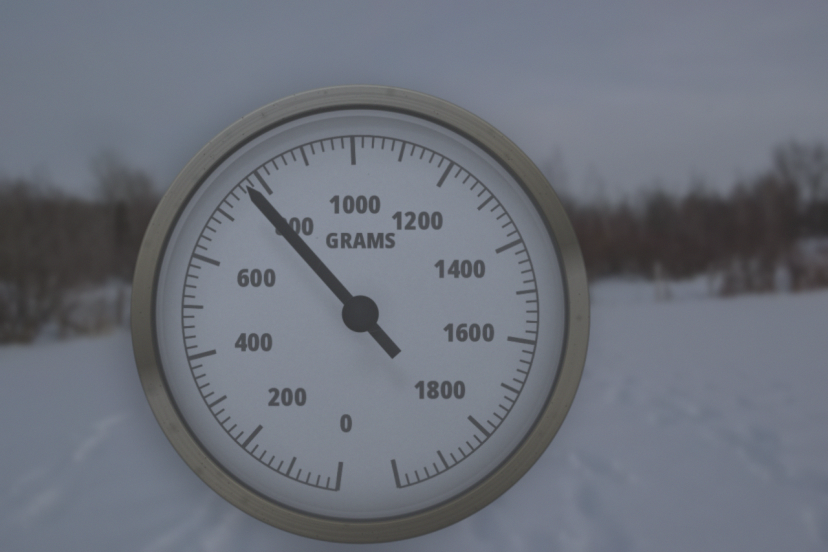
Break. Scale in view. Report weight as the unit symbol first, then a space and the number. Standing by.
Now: g 770
